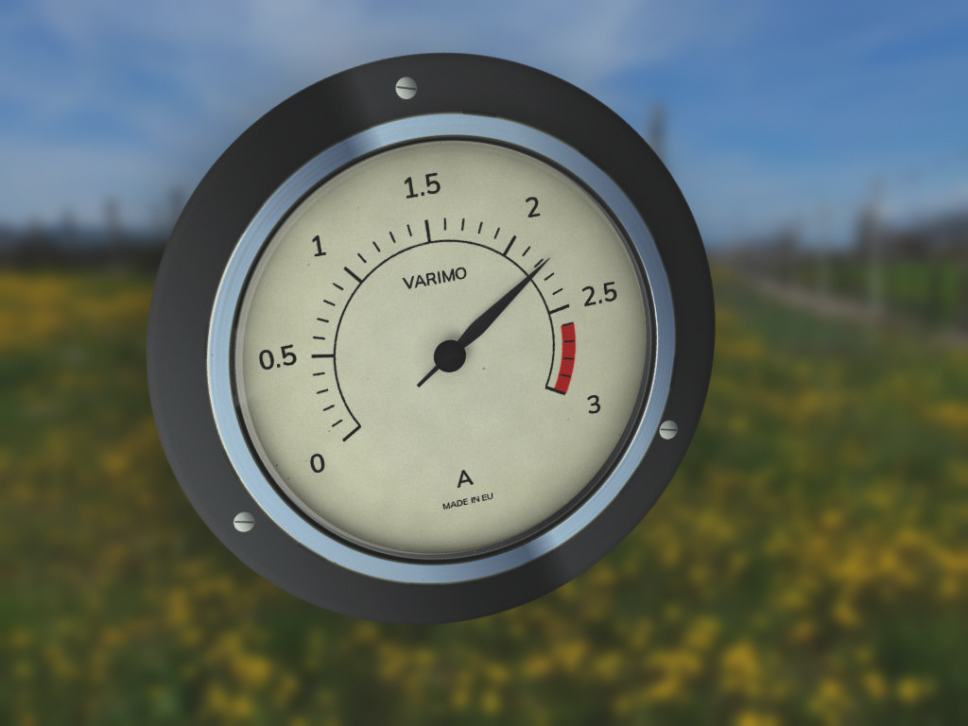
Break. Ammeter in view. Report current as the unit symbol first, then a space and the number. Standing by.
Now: A 2.2
